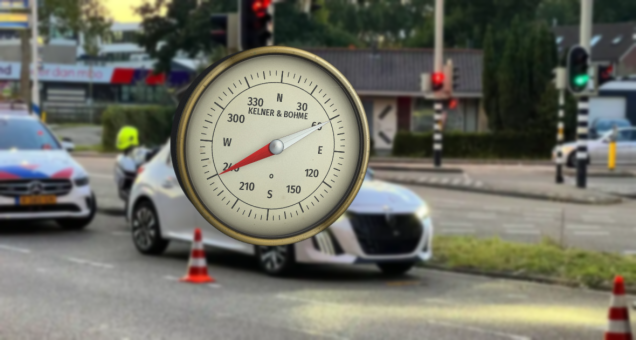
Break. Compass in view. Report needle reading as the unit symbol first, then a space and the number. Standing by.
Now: ° 240
